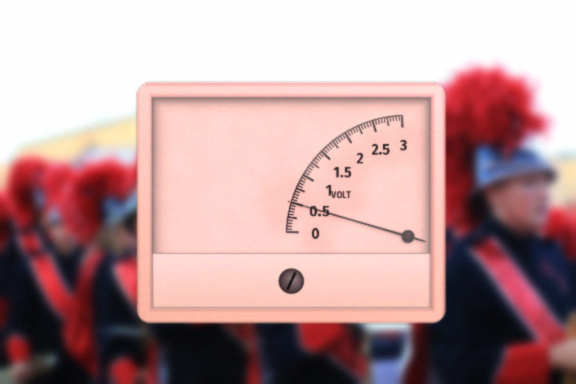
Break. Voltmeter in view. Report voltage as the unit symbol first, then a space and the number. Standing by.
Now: V 0.5
